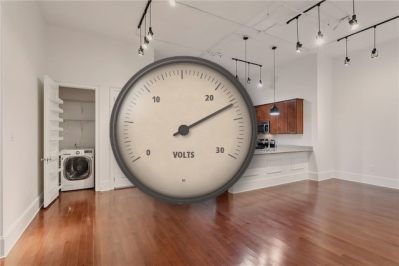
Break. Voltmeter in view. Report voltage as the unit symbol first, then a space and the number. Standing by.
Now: V 23
